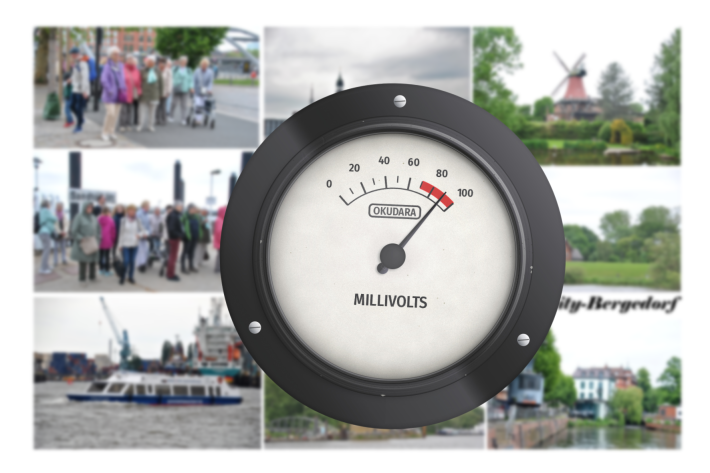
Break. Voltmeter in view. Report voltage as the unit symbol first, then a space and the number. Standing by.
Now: mV 90
